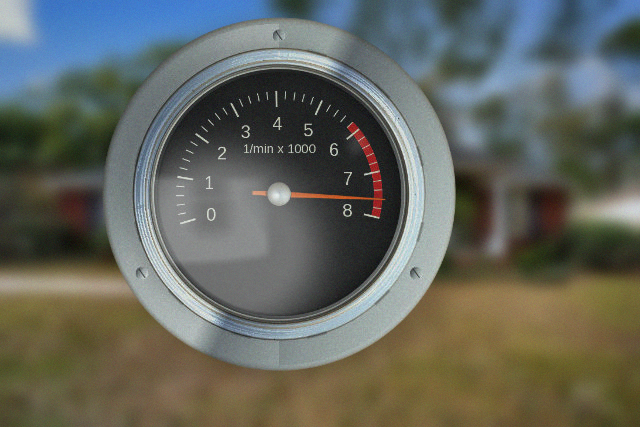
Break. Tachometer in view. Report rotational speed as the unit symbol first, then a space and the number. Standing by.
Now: rpm 7600
